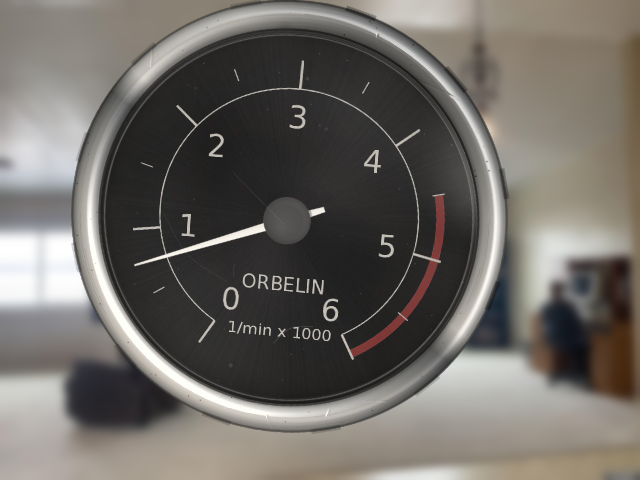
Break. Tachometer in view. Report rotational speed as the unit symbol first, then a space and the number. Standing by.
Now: rpm 750
